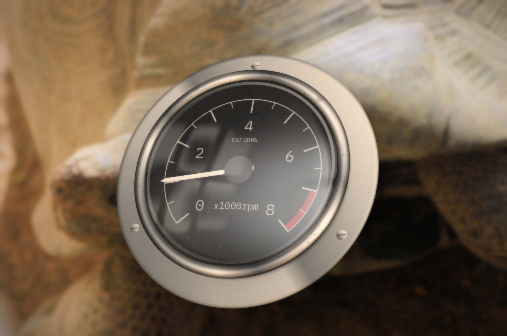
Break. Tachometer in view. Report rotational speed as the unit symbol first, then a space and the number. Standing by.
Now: rpm 1000
